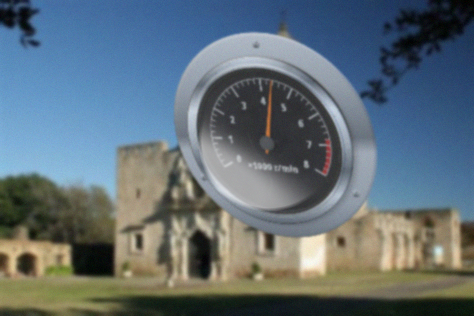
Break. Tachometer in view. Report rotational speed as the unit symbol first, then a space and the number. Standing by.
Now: rpm 4400
